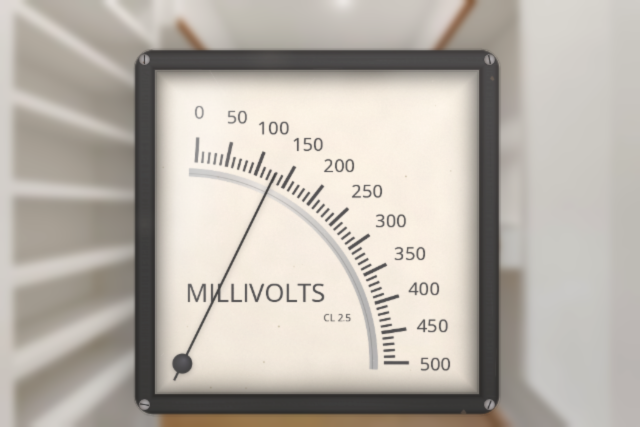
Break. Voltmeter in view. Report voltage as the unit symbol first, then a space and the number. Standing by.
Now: mV 130
